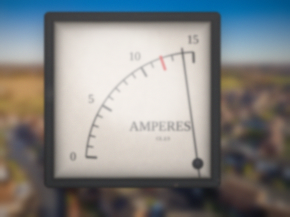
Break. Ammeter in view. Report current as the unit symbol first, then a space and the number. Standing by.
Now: A 14
